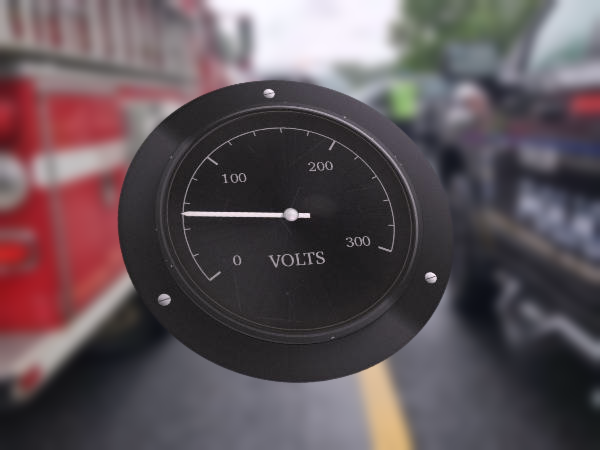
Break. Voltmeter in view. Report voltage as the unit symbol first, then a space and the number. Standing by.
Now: V 50
